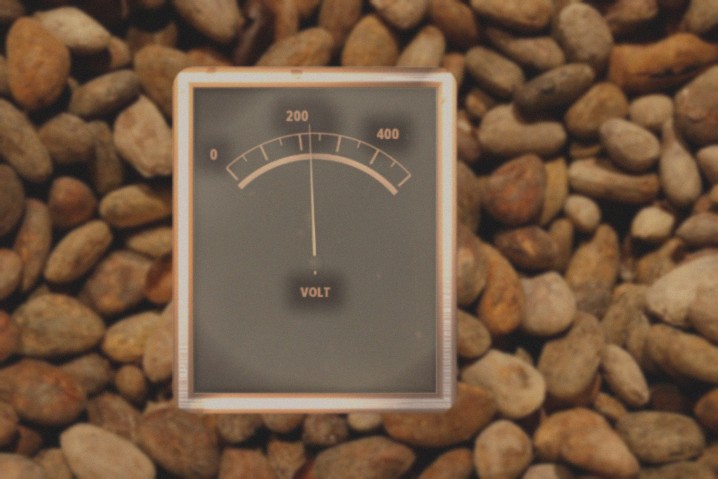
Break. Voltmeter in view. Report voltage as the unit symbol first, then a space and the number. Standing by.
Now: V 225
